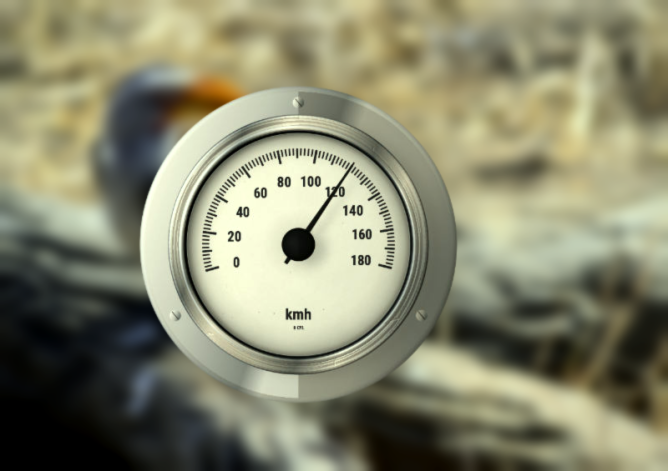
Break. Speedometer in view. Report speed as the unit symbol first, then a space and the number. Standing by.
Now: km/h 120
